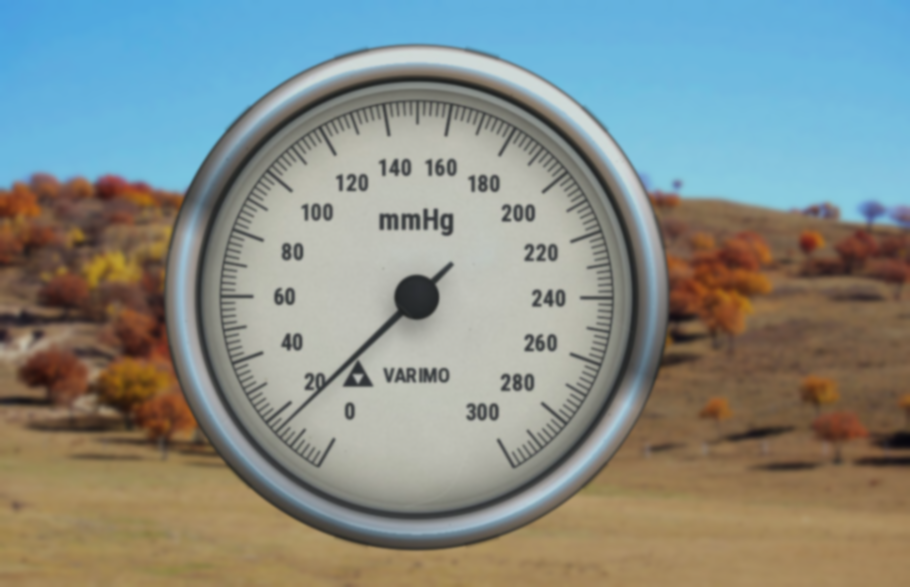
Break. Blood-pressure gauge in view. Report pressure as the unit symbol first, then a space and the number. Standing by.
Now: mmHg 16
